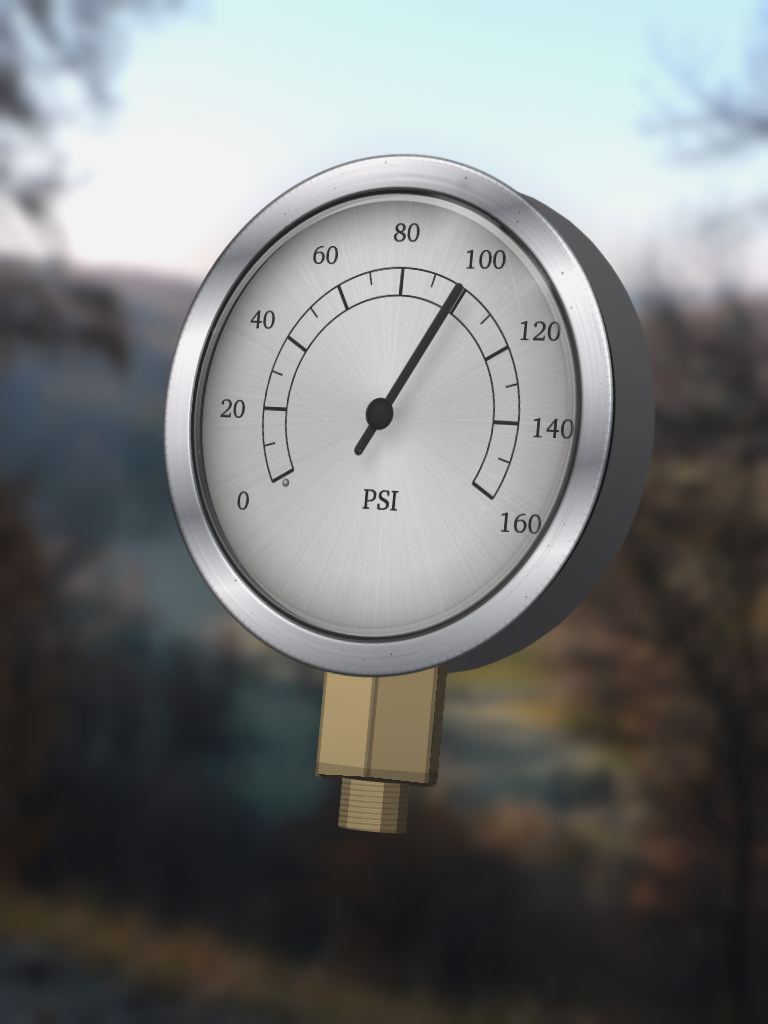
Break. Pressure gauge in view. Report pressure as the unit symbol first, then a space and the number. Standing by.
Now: psi 100
